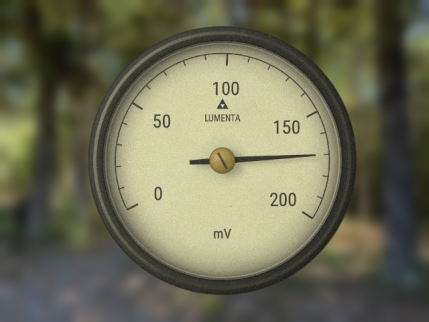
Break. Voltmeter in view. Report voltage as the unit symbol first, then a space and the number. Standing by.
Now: mV 170
